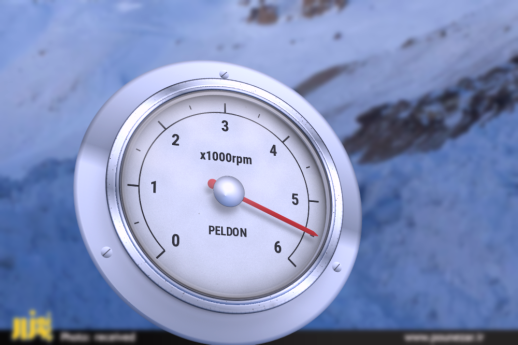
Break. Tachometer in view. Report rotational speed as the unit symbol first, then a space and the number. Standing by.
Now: rpm 5500
